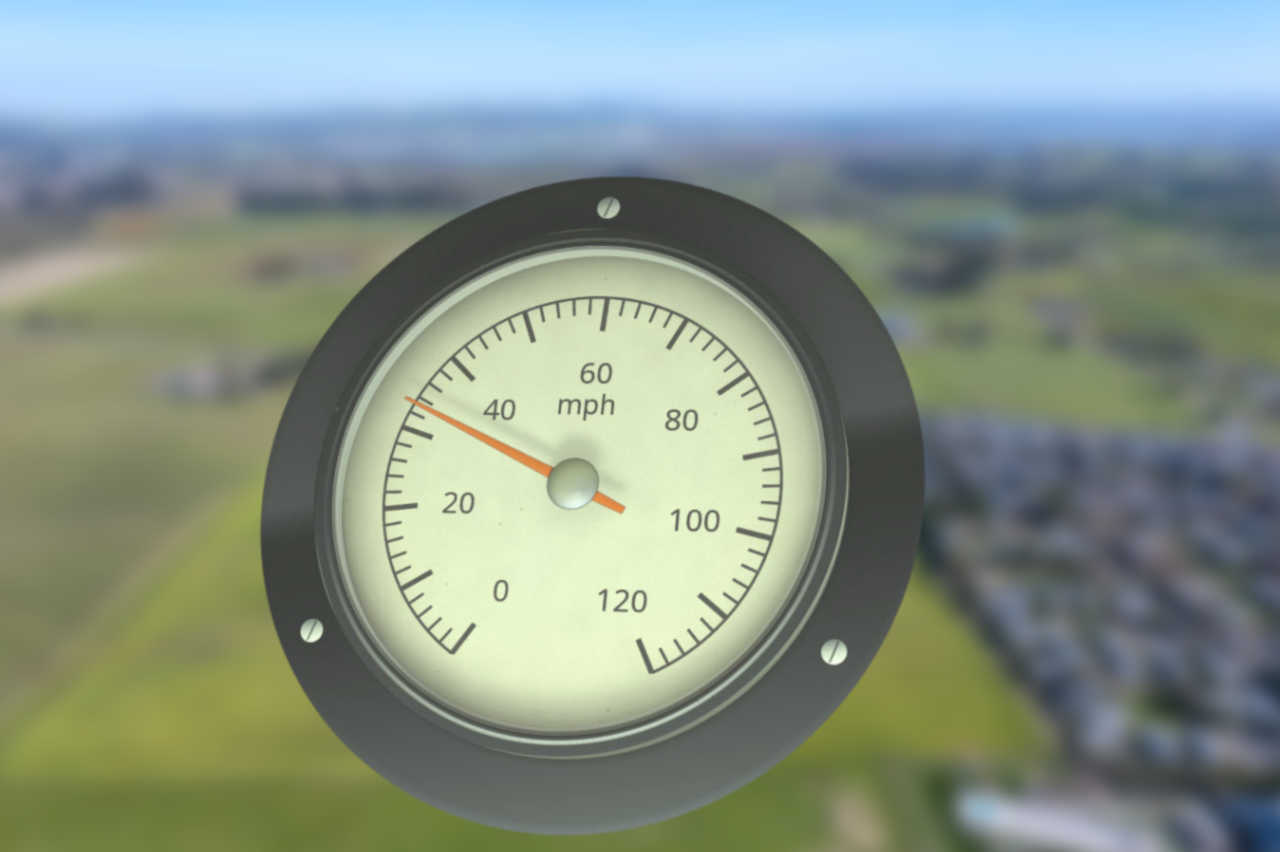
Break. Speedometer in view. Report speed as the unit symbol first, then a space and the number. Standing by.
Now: mph 33
